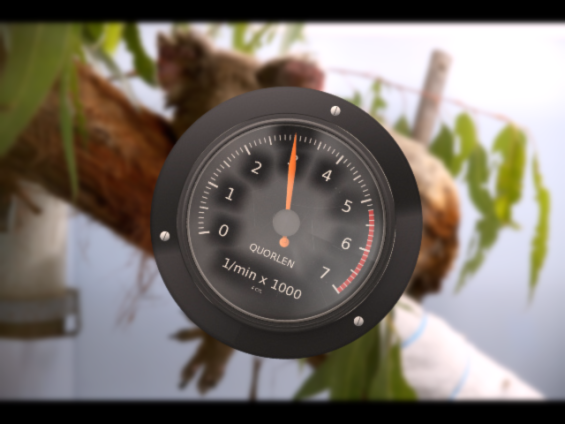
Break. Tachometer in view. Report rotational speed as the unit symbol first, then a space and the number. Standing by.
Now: rpm 3000
